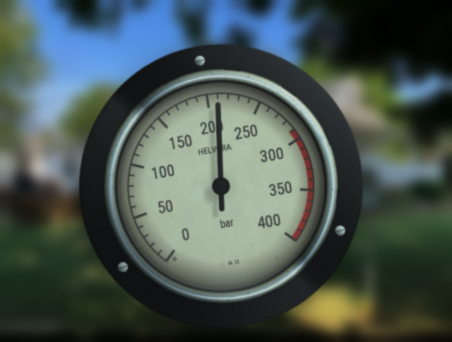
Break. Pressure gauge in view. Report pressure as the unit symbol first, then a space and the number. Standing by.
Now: bar 210
